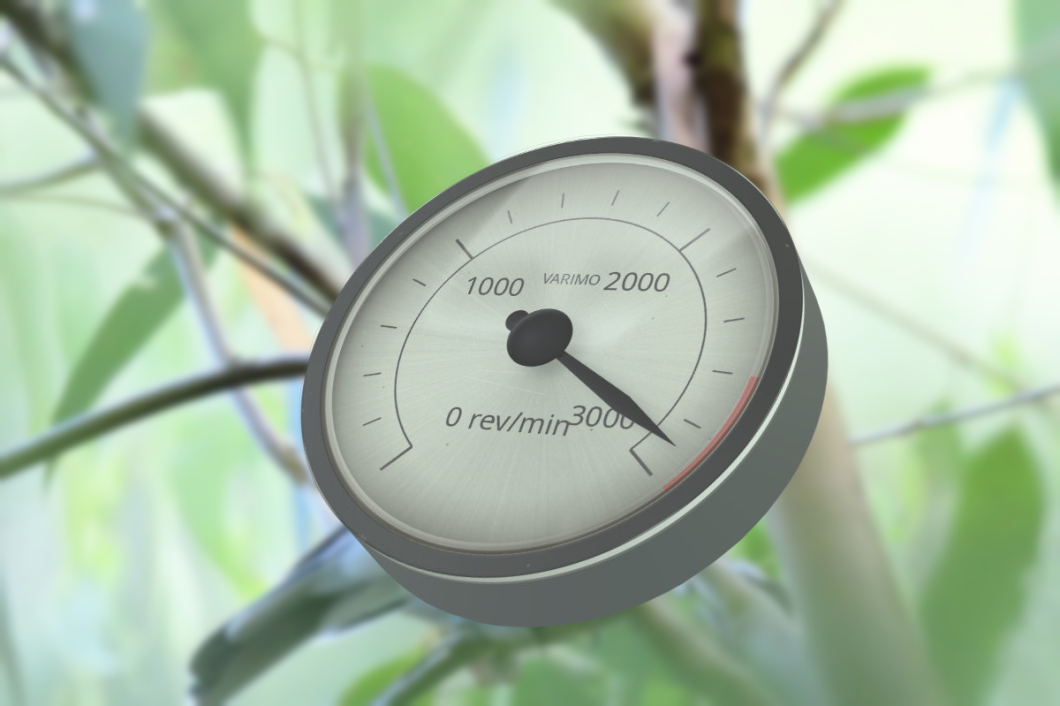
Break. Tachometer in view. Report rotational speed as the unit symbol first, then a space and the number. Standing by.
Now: rpm 2900
